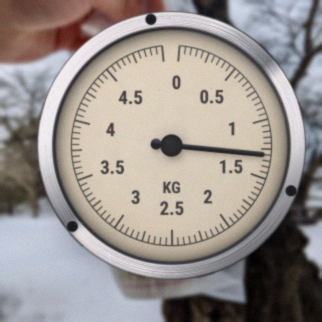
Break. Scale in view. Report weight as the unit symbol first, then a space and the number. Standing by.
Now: kg 1.3
